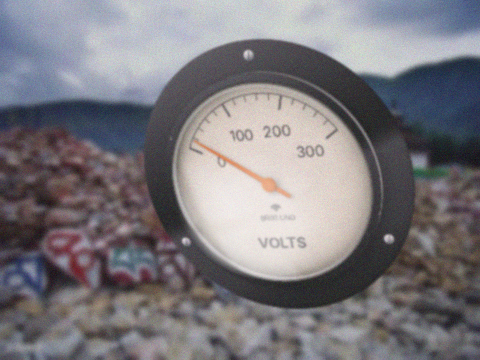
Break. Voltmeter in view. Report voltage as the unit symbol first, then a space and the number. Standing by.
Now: V 20
